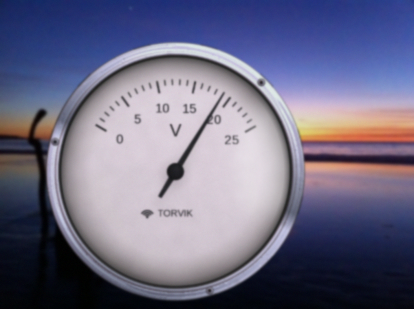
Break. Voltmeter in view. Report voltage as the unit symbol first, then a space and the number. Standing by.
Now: V 19
